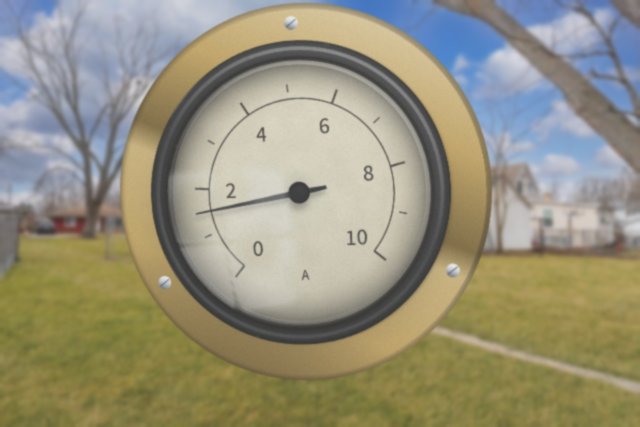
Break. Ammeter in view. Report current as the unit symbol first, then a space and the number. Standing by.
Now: A 1.5
